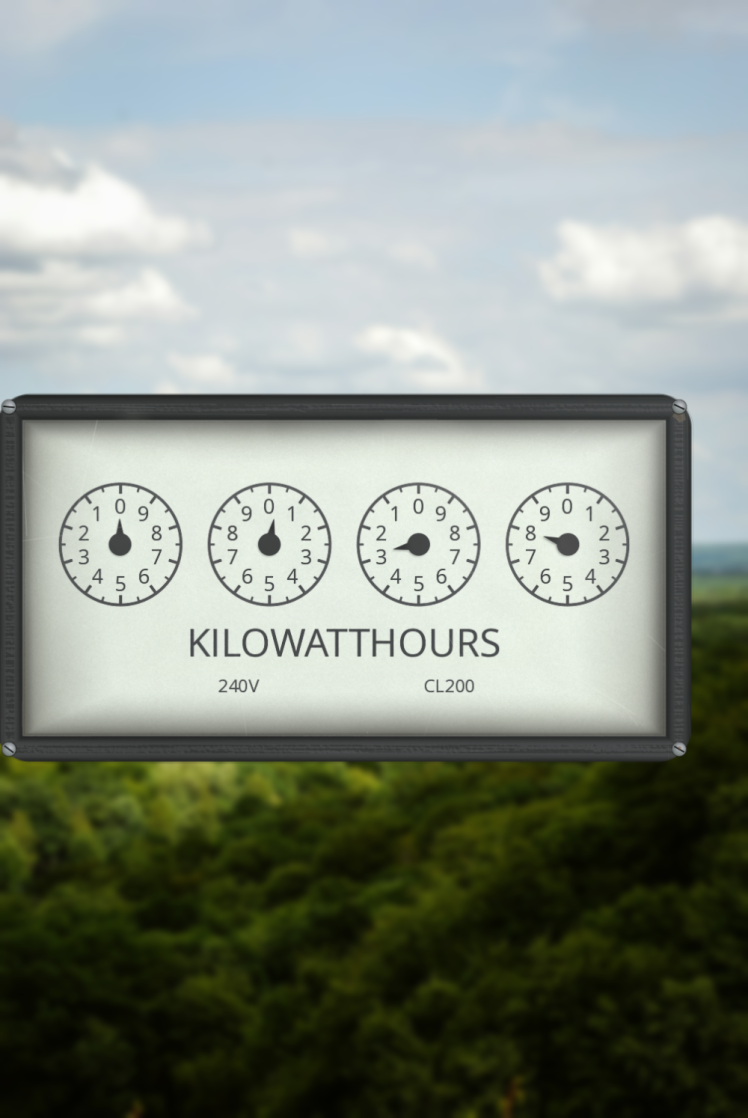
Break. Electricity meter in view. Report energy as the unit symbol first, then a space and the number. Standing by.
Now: kWh 28
